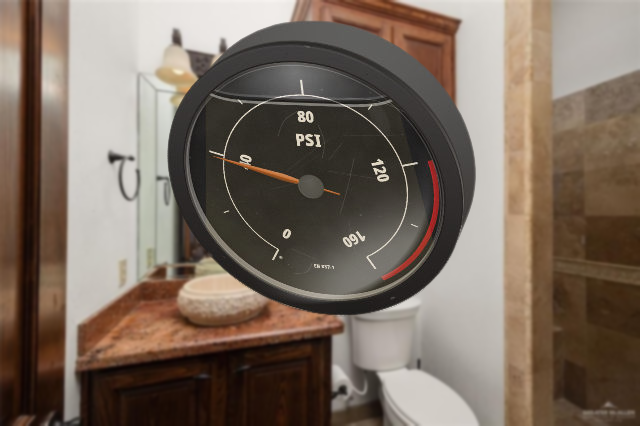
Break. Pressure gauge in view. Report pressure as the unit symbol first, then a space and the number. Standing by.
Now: psi 40
